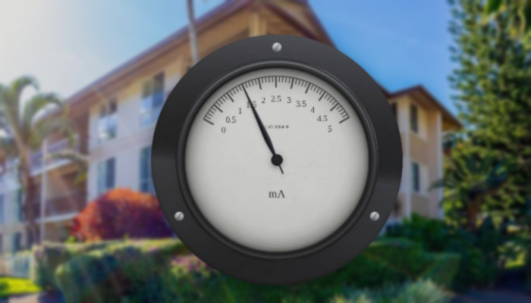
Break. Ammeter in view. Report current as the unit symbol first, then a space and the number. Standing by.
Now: mA 1.5
